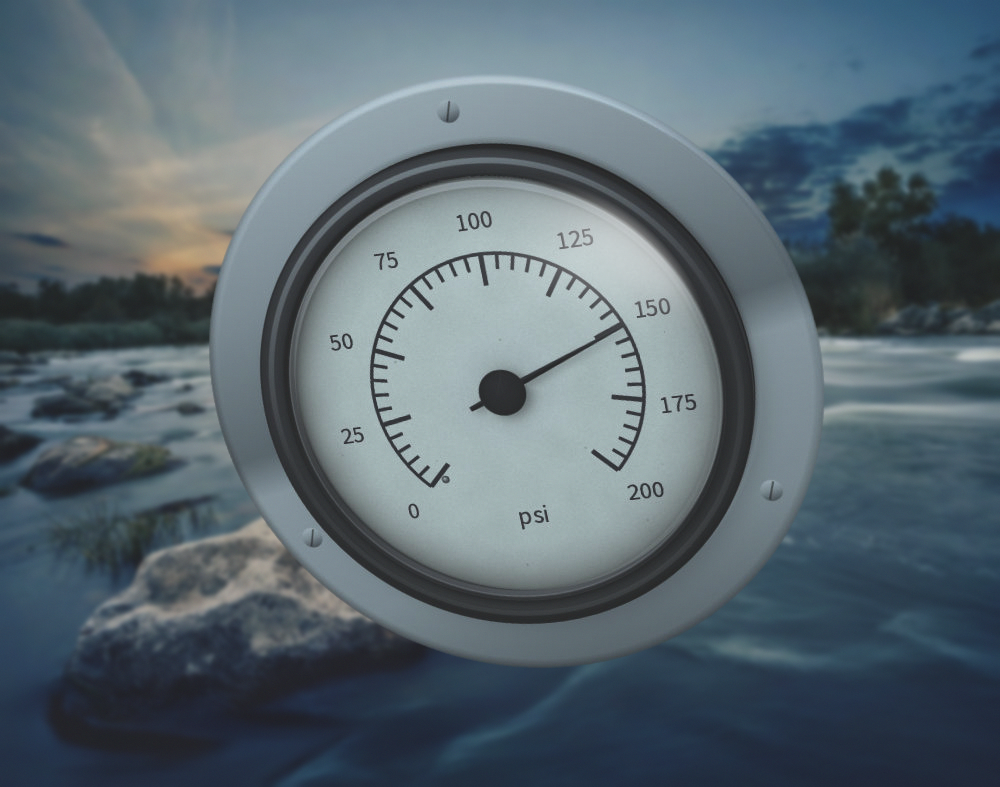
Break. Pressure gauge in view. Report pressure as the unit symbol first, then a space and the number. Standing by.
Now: psi 150
